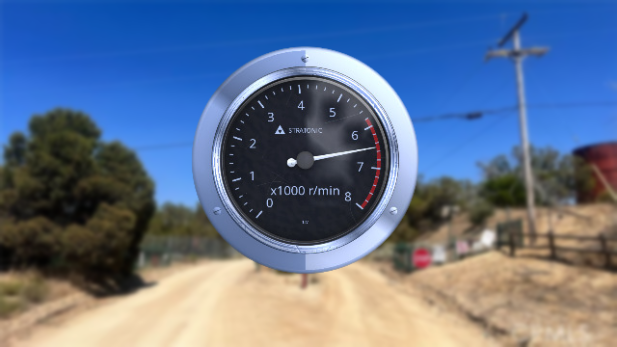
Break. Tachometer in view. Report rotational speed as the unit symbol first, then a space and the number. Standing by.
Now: rpm 6500
